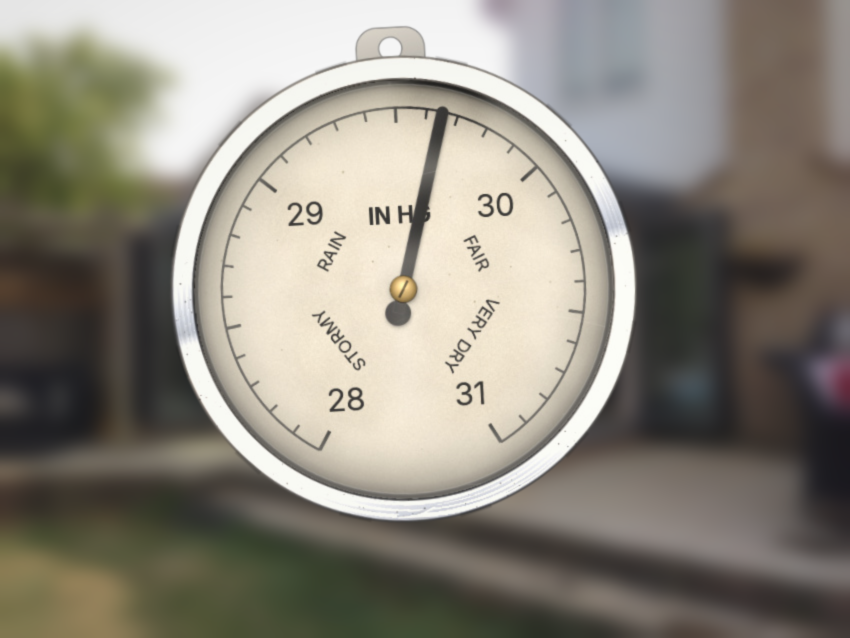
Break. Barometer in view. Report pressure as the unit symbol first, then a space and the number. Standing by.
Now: inHg 29.65
